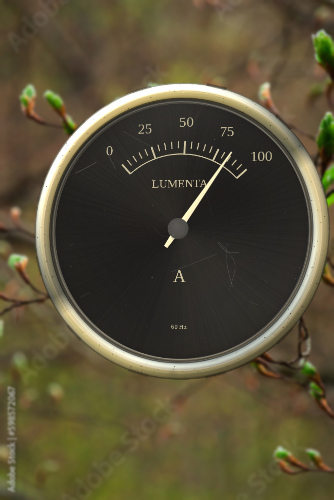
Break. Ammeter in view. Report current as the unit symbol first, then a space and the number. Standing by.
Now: A 85
